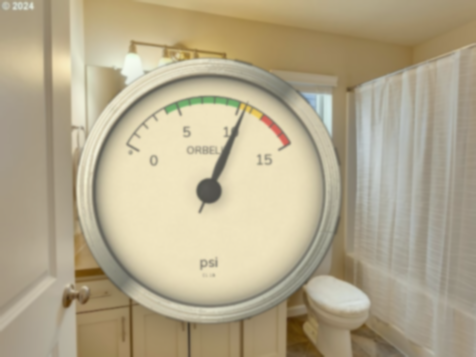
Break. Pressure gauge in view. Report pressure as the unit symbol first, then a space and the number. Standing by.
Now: psi 10.5
